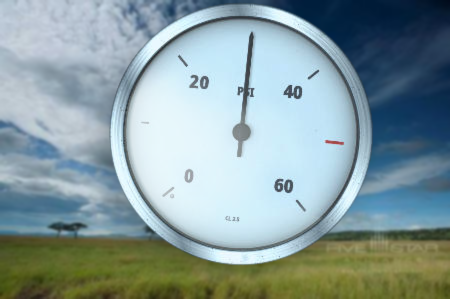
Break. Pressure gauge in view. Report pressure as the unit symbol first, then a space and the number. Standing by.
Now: psi 30
